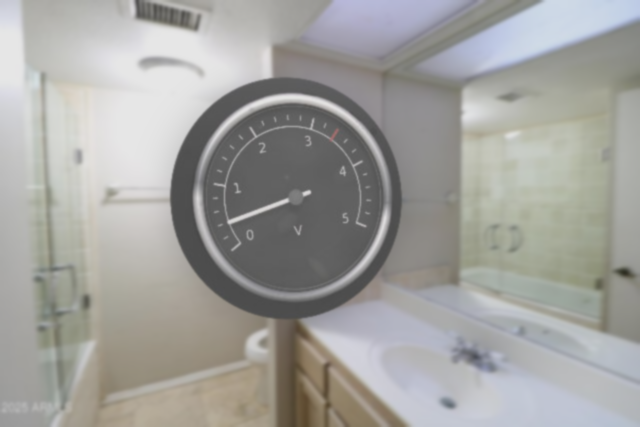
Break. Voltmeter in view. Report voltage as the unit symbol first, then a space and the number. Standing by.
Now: V 0.4
